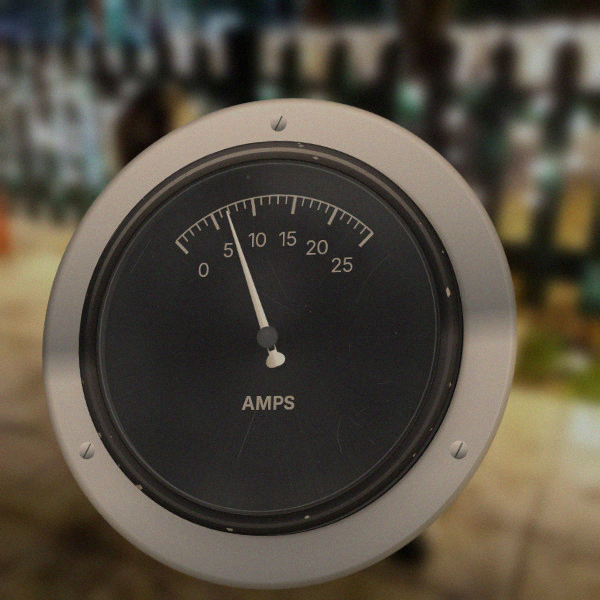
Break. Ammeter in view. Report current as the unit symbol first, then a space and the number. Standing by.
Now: A 7
